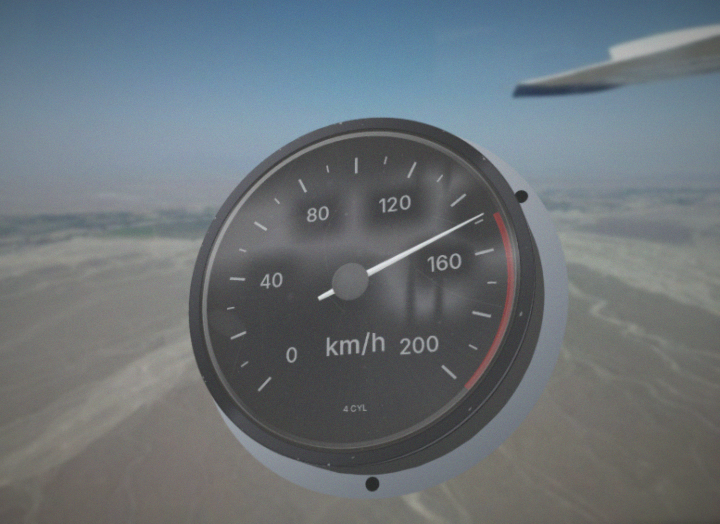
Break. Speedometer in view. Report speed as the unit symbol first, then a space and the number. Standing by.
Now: km/h 150
